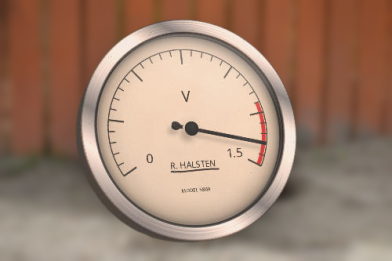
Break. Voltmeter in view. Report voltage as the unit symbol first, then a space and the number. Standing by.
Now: V 1.4
